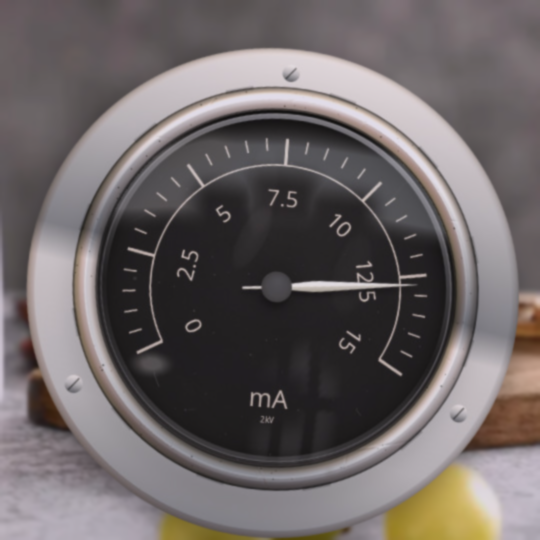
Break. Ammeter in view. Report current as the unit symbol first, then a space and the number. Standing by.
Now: mA 12.75
